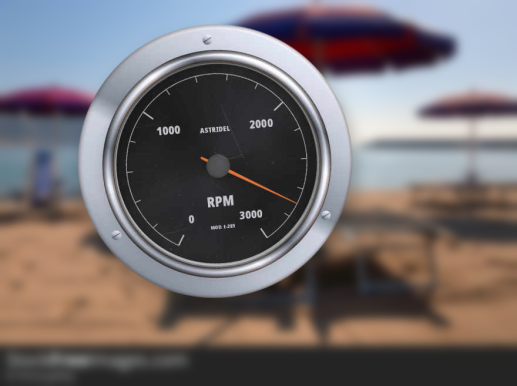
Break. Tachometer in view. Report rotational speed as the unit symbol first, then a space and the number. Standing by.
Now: rpm 2700
